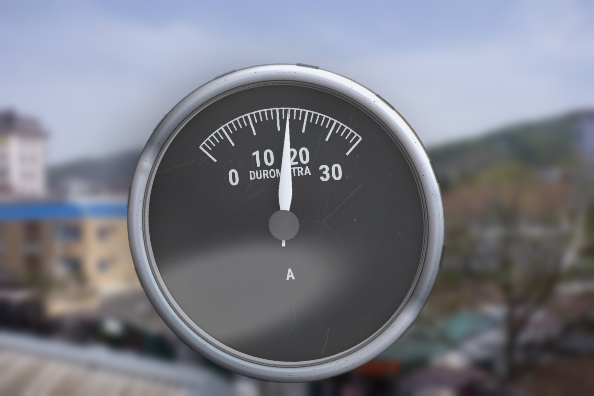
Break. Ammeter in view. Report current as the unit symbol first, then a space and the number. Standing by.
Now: A 17
